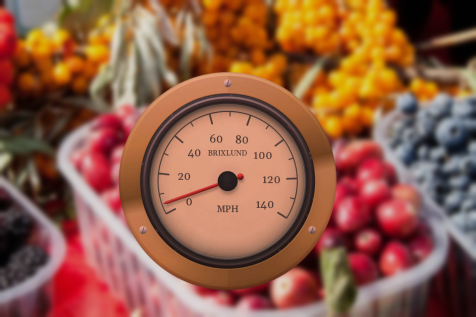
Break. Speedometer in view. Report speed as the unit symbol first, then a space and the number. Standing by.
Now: mph 5
